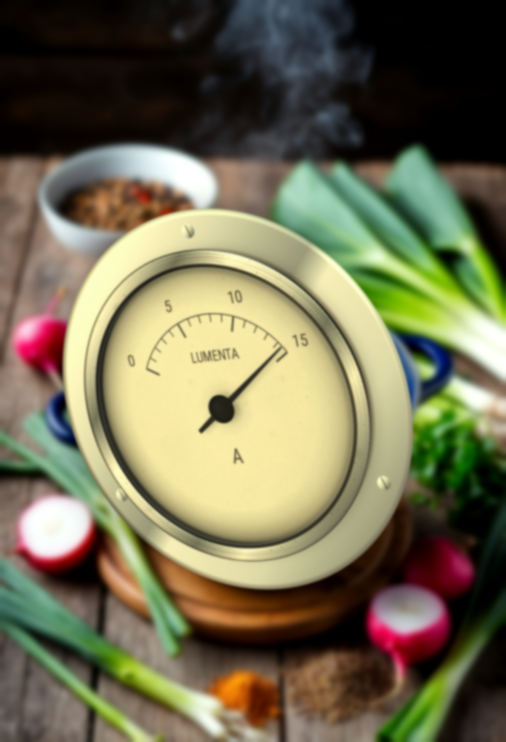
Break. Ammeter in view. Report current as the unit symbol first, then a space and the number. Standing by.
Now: A 14.5
